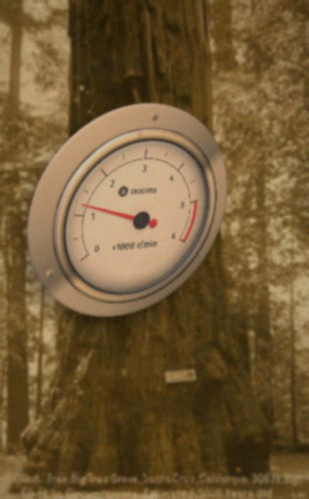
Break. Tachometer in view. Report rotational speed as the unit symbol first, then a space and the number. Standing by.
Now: rpm 1250
